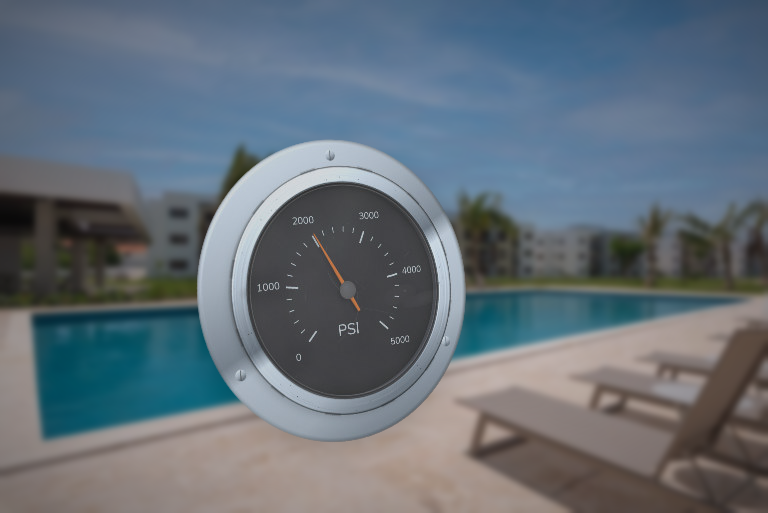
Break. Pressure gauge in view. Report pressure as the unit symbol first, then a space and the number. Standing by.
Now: psi 2000
